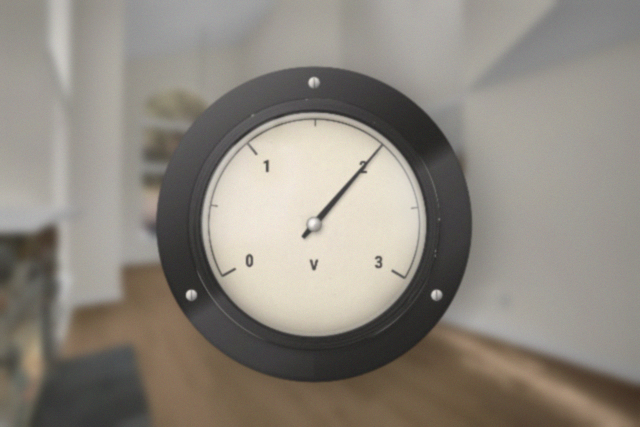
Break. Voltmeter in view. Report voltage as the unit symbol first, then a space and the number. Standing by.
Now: V 2
